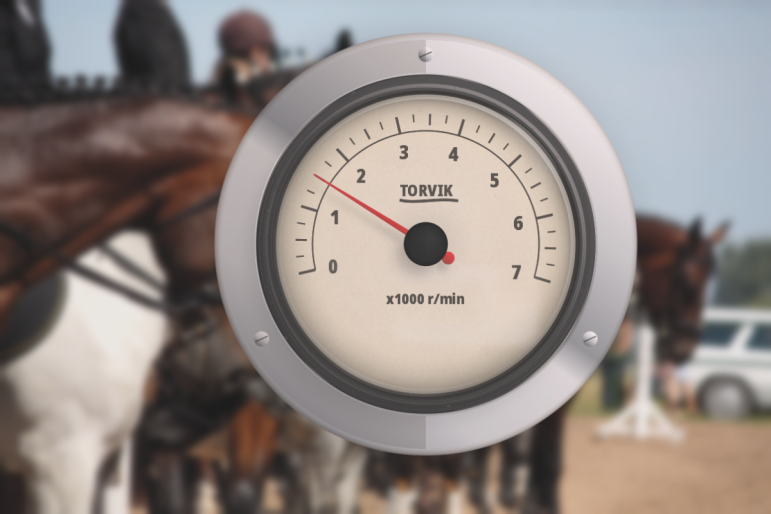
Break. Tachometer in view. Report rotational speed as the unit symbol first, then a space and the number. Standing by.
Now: rpm 1500
